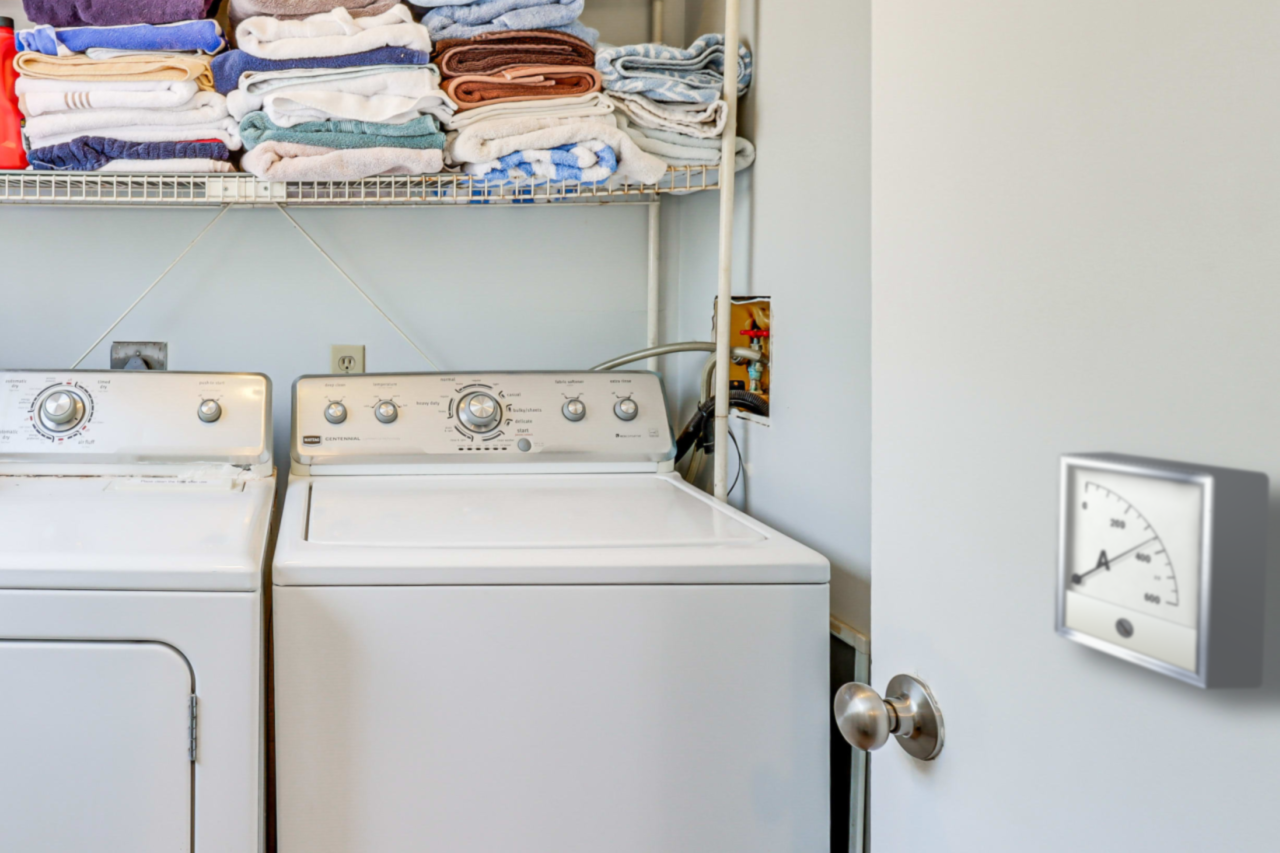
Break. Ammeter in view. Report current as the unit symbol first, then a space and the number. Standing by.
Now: A 350
